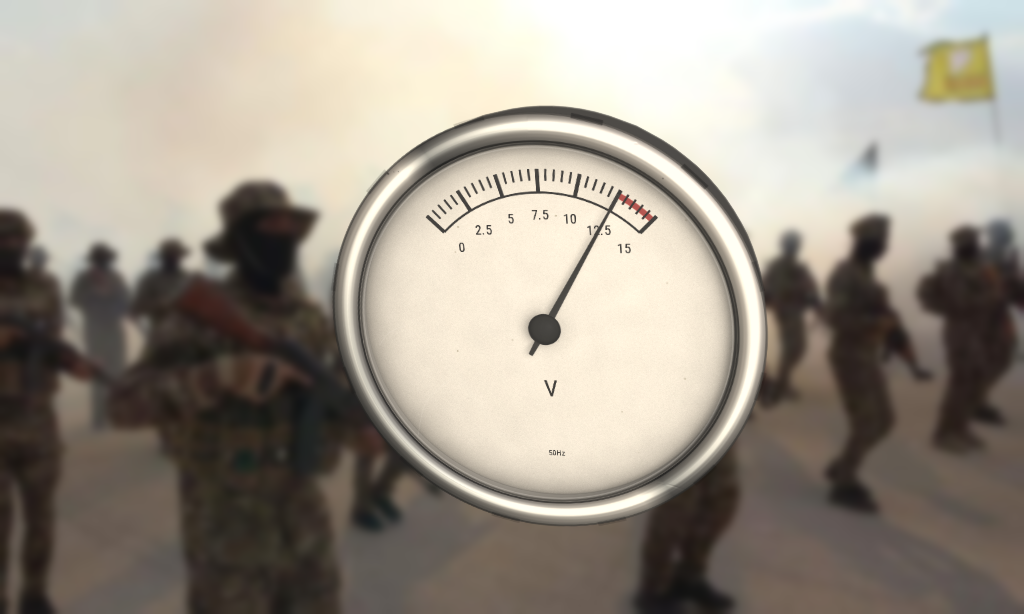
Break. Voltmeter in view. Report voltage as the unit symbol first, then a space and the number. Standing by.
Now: V 12.5
